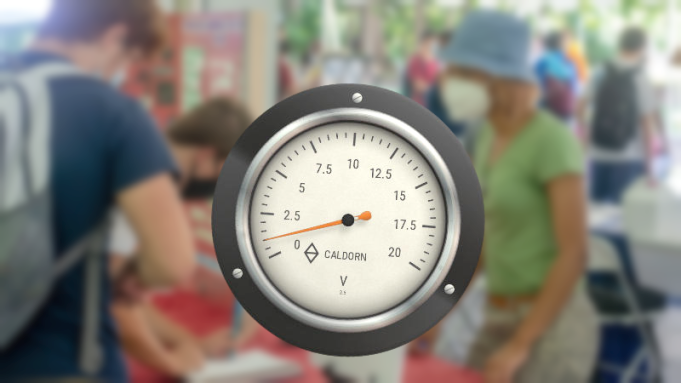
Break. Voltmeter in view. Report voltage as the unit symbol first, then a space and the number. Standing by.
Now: V 1
